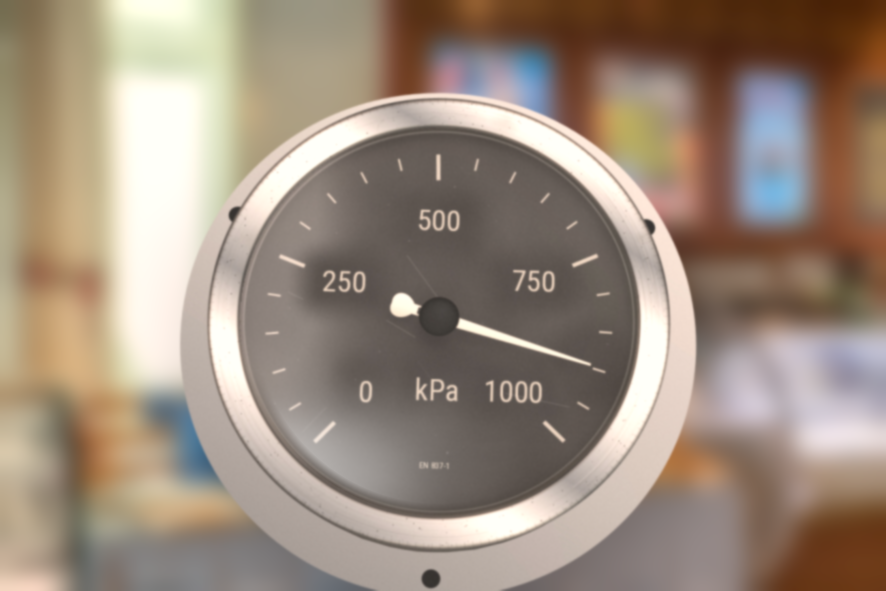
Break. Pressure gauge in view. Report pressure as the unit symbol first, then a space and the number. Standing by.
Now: kPa 900
